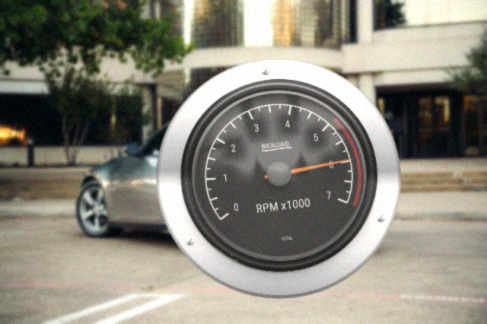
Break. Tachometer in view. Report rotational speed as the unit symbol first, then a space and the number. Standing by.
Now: rpm 6000
